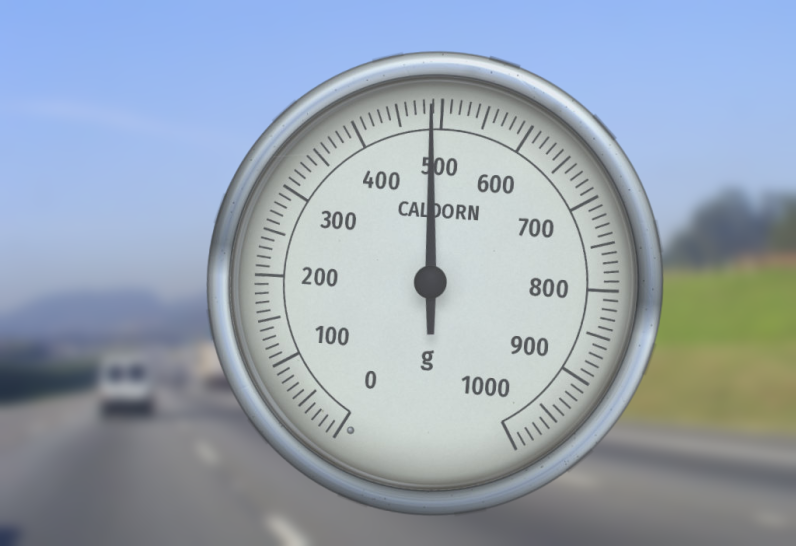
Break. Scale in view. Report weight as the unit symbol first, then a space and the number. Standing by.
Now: g 490
